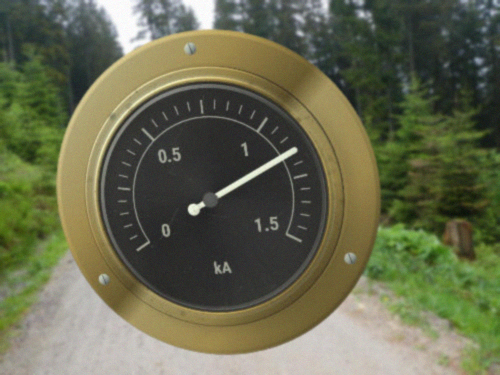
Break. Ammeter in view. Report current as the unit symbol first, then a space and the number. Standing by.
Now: kA 1.15
